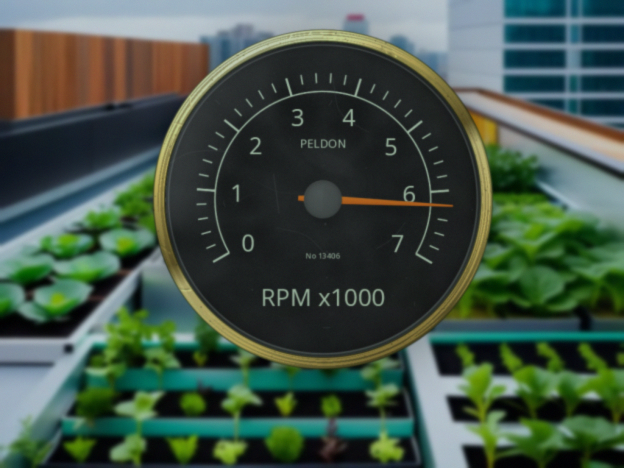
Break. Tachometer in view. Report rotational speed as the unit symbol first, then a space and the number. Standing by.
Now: rpm 6200
